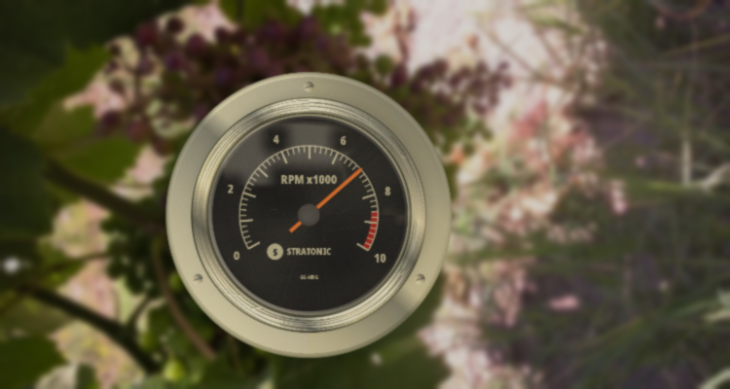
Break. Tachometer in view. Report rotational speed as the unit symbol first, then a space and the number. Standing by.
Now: rpm 7000
